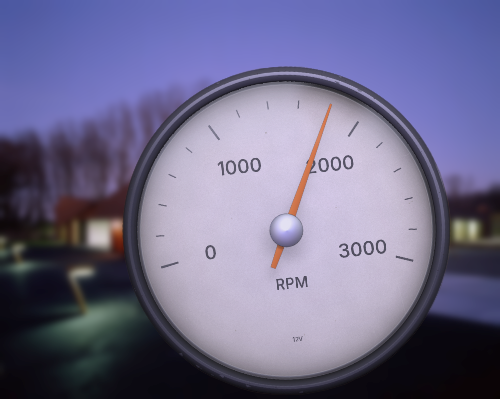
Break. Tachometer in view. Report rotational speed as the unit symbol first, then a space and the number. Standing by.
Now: rpm 1800
